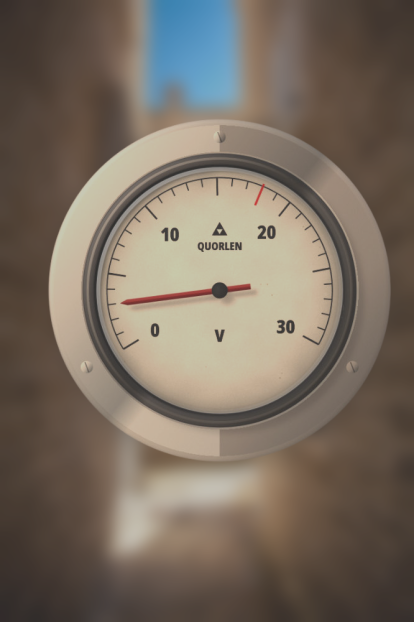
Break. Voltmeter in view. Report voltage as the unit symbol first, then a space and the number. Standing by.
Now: V 3
